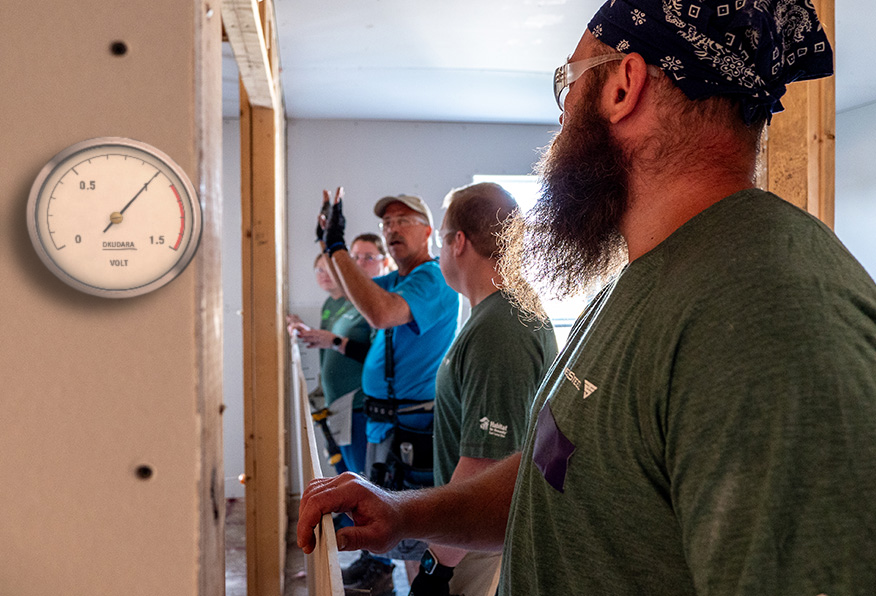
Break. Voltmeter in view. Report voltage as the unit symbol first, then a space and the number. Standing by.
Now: V 1
